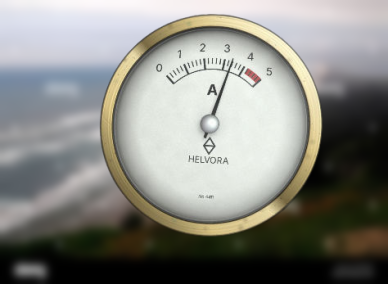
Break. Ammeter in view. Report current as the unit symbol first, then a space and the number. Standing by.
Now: A 3.4
